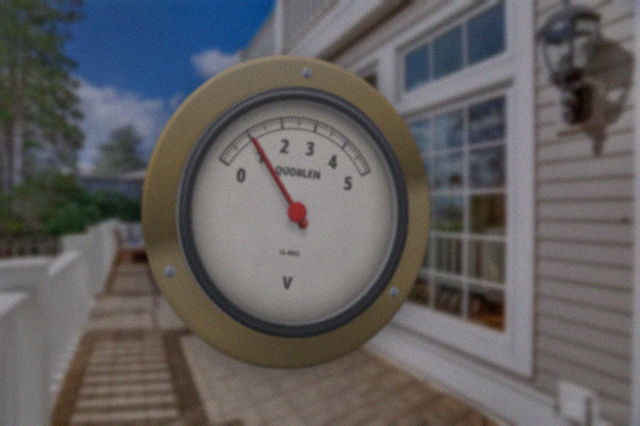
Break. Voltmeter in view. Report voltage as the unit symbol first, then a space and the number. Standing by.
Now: V 1
